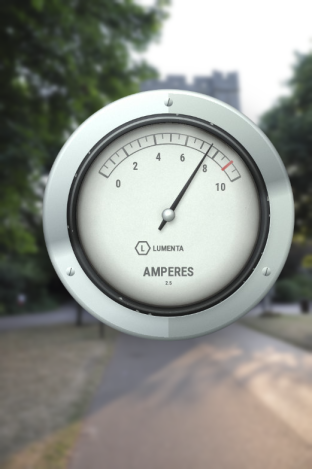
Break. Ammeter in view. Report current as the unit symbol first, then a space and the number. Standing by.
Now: A 7.5
